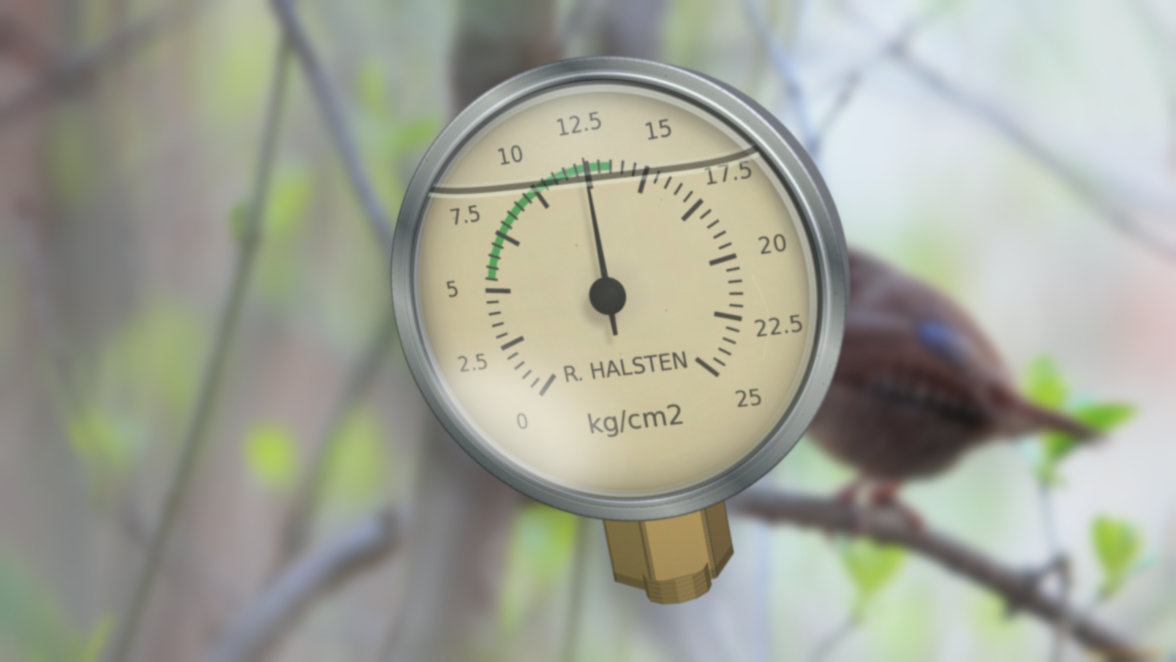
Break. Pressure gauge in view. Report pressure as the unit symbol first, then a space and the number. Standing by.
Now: kg/cm² 12.5
